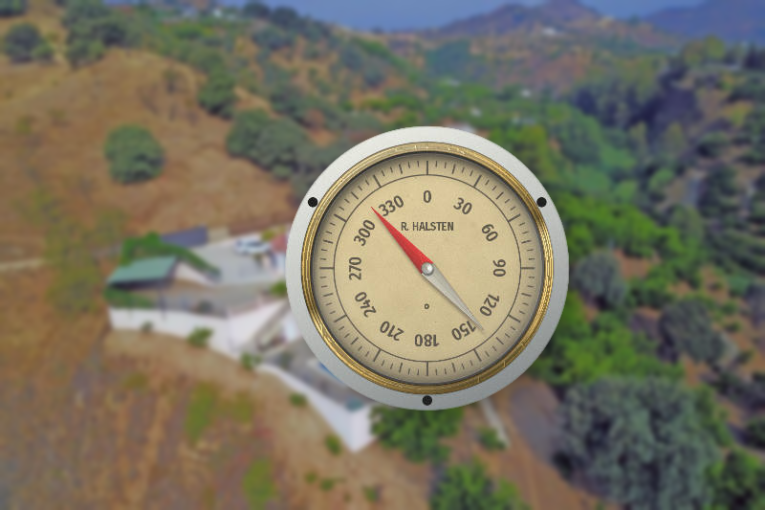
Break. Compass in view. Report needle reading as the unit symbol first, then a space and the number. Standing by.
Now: ° 317.5
